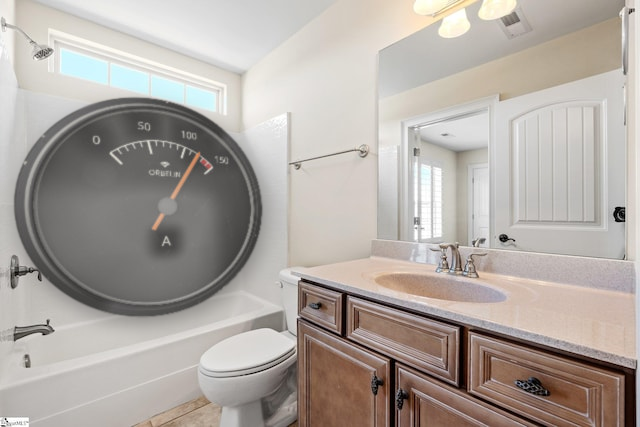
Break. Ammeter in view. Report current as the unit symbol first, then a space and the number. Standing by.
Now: A 120
